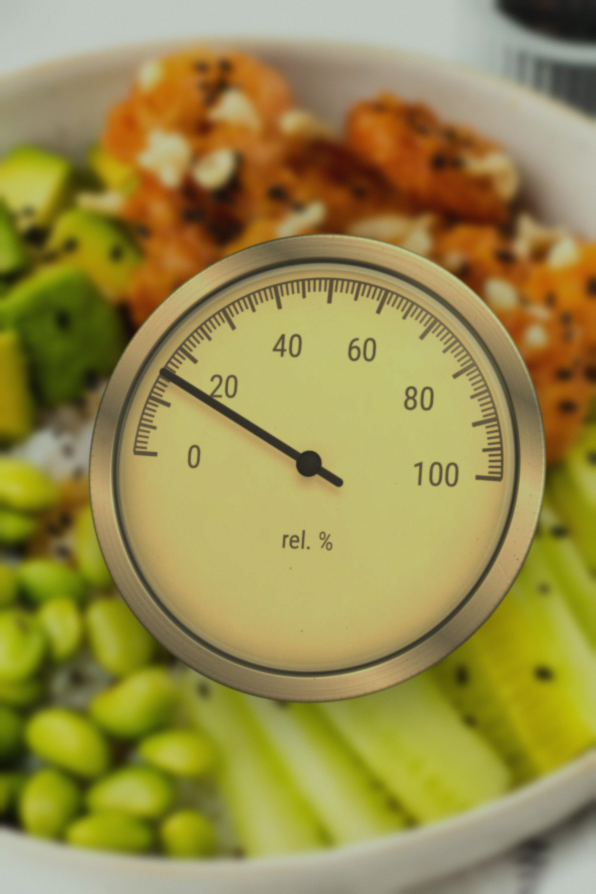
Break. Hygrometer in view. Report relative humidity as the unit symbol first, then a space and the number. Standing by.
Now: % 15
